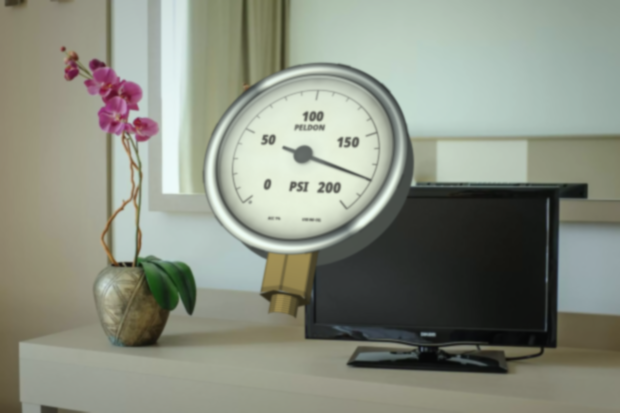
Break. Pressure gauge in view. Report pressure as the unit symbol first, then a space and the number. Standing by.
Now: psi 180
